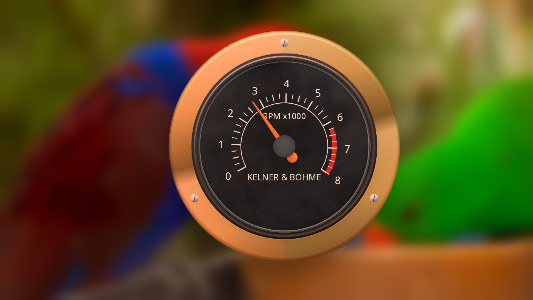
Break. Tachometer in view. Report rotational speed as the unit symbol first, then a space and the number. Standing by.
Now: rpm 2750
